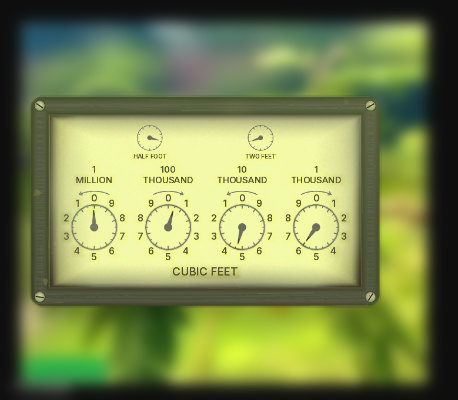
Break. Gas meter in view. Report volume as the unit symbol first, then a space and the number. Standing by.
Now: ft³ 4600
